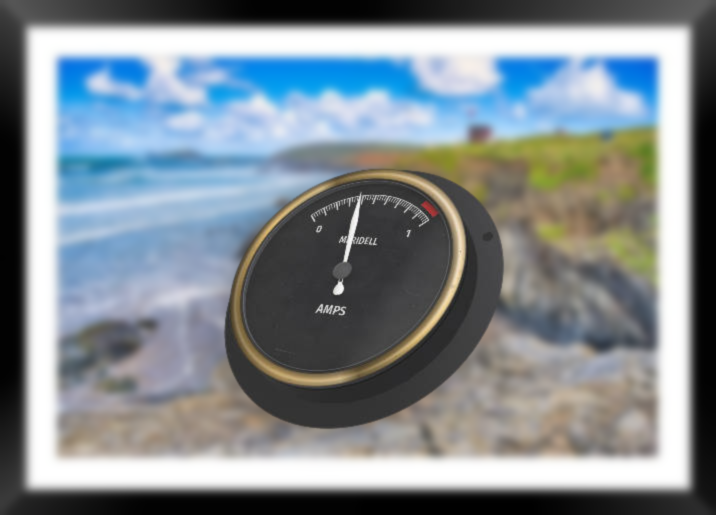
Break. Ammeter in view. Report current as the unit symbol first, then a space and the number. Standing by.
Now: A 0.4
